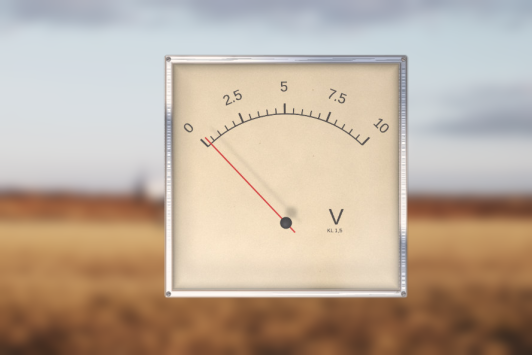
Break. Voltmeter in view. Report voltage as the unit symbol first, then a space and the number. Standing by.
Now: V 0.25
